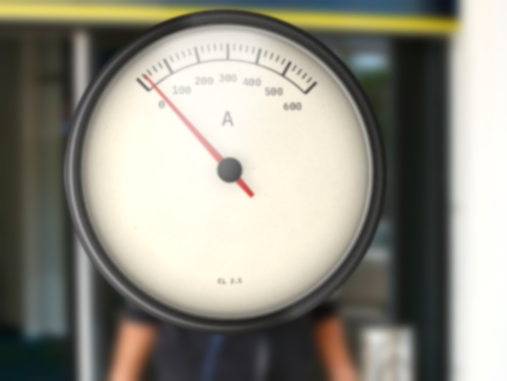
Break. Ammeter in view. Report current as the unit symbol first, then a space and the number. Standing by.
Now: A 20
